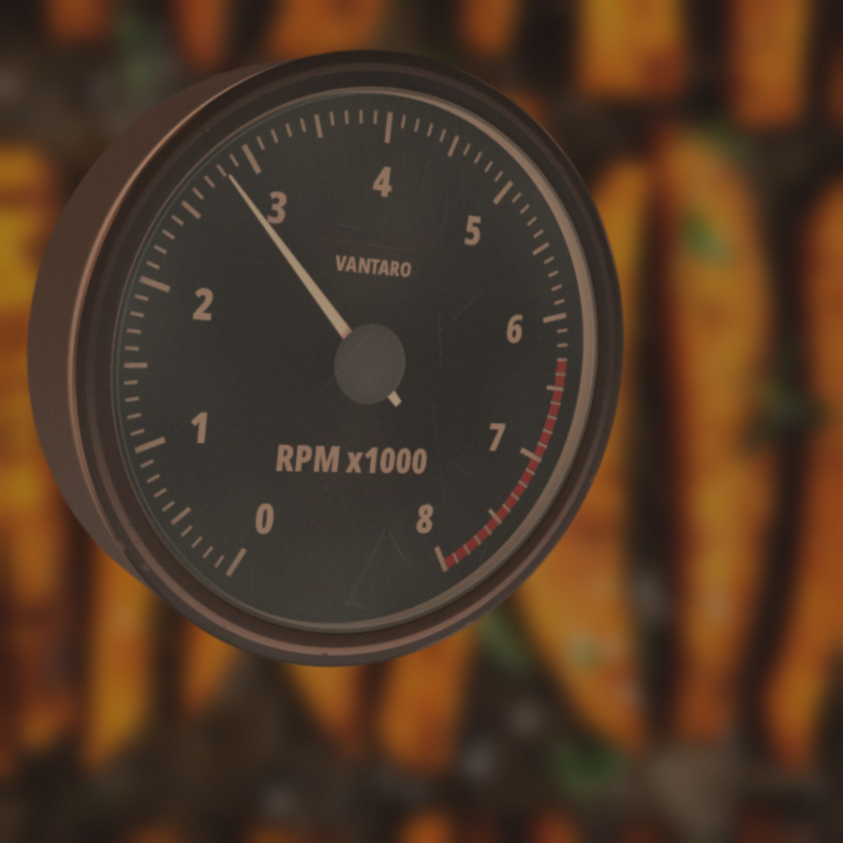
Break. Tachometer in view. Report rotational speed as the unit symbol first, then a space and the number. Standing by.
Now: rpm 2800
